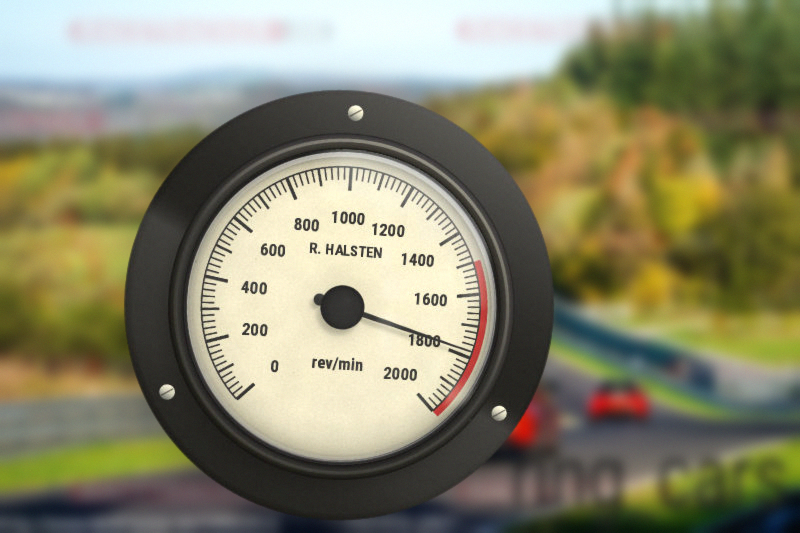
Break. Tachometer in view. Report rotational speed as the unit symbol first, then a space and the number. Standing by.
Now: rpm 1780
